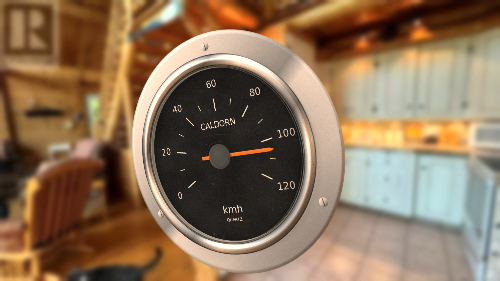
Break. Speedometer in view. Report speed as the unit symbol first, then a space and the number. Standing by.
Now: km/h 105
